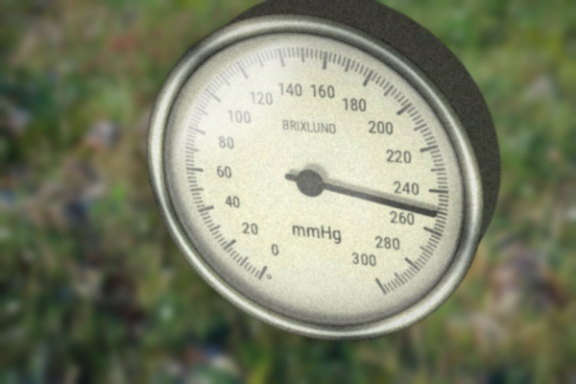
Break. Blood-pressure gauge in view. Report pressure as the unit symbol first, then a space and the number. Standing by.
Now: mmHg 250
